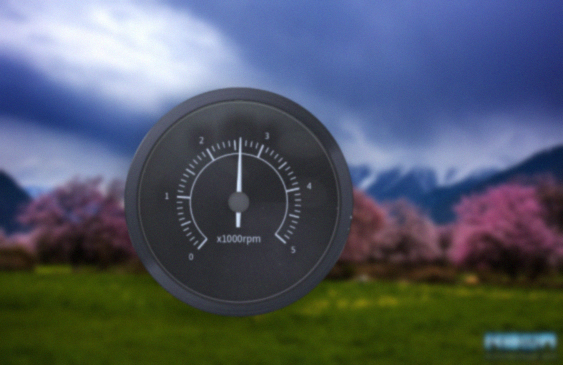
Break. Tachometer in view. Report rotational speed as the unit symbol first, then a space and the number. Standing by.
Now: rpm 2600
